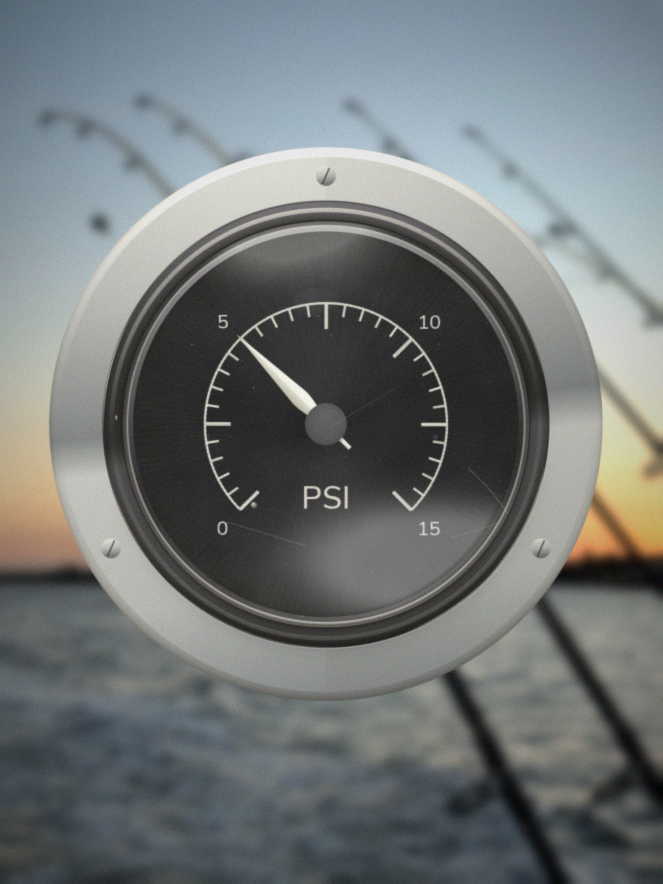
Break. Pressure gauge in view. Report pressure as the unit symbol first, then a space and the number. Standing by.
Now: psi 5
